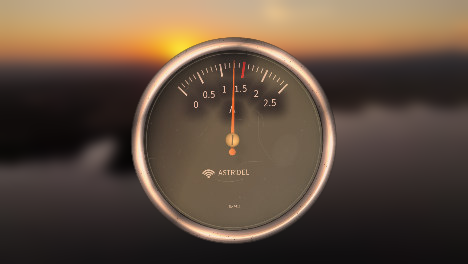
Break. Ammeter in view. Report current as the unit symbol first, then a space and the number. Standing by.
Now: A 1.3
